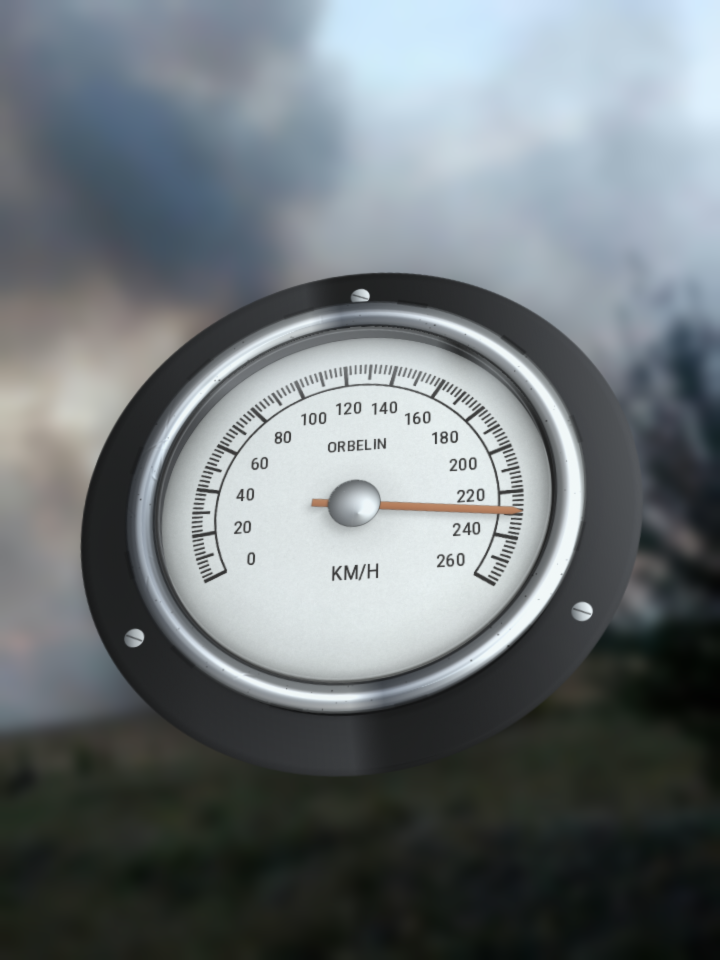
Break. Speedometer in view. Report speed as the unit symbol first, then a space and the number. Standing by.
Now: km/h 230
